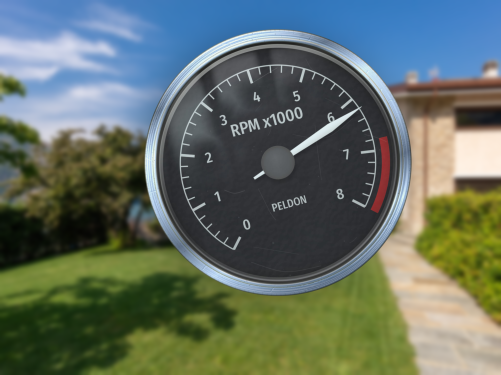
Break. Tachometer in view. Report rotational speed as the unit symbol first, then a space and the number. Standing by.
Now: rpm 6200
